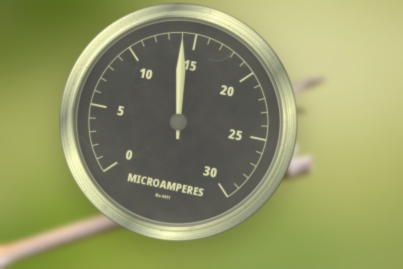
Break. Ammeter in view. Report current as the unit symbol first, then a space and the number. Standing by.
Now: µA 14
